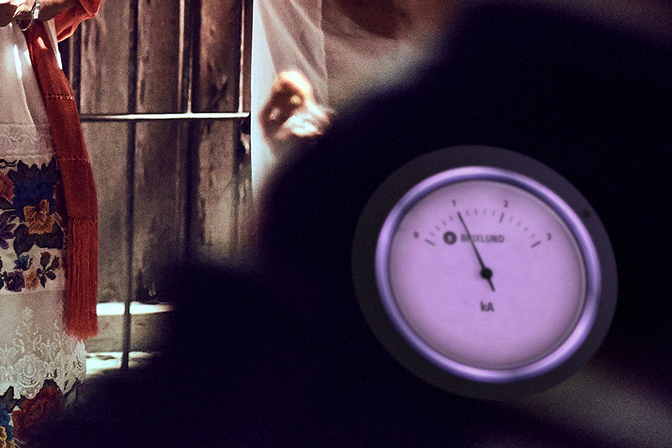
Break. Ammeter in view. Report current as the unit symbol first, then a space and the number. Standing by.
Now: kA 1
